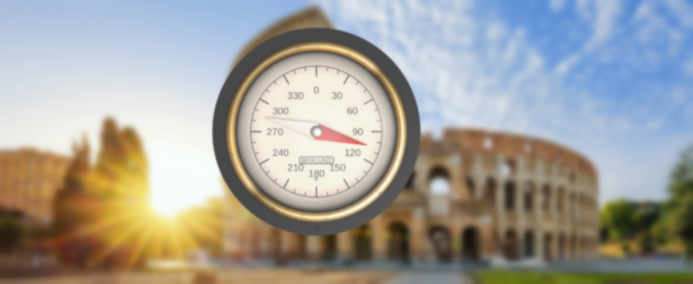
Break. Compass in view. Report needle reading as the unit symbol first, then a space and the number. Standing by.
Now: ° 105
